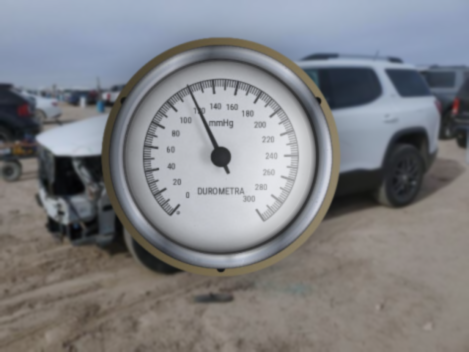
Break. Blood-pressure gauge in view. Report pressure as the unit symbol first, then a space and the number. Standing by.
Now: mmHg 120
